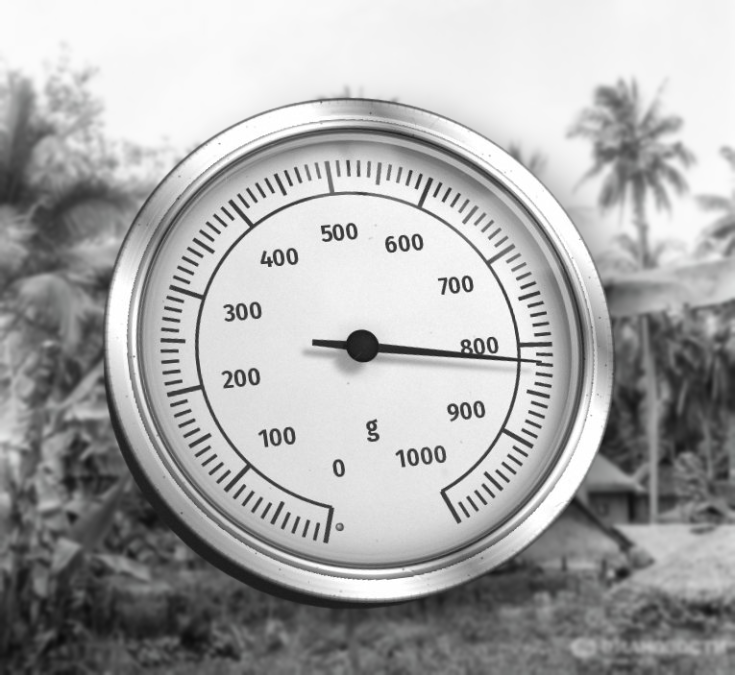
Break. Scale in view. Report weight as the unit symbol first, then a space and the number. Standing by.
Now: g 820
